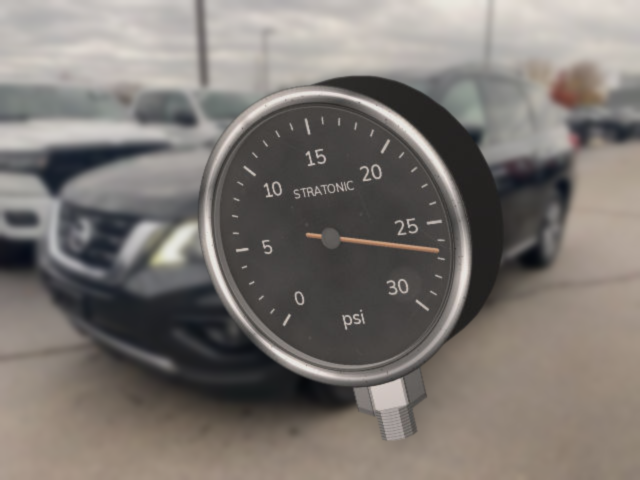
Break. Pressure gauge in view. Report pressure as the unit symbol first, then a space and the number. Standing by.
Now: psi 26.5
